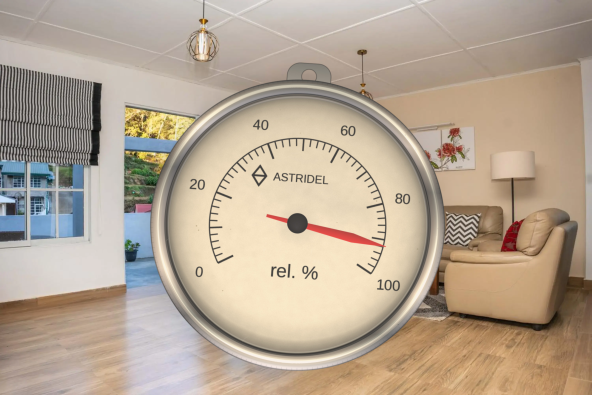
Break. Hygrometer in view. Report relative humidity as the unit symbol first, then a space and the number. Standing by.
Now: % 92
